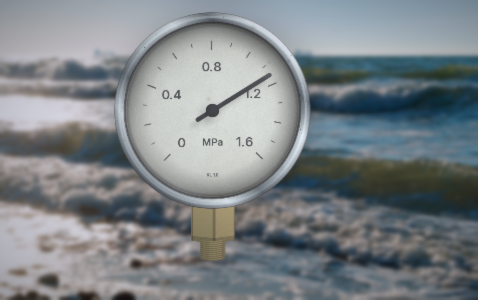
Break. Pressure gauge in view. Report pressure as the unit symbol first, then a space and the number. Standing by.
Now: MPa 1.15
